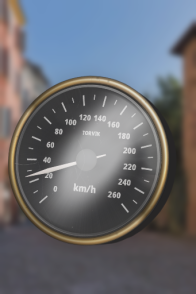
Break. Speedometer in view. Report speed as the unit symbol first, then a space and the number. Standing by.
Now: km/h 25
